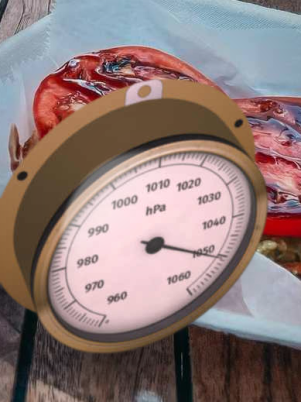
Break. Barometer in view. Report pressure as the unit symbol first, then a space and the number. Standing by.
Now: hPa 1050
